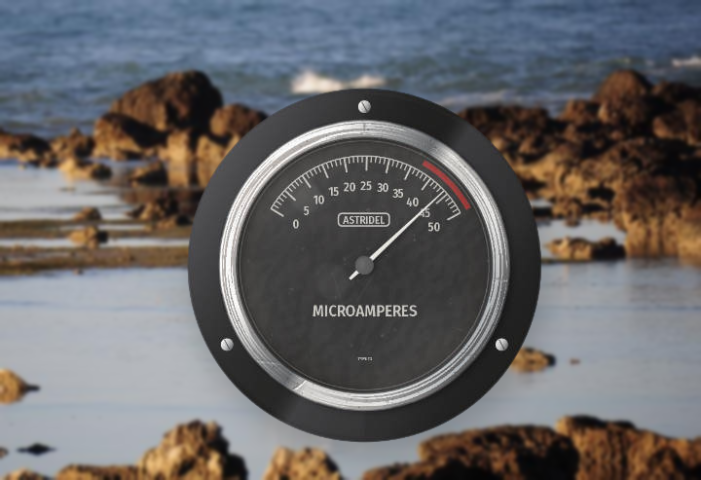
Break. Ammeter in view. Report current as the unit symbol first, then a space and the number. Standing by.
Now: µA 44
